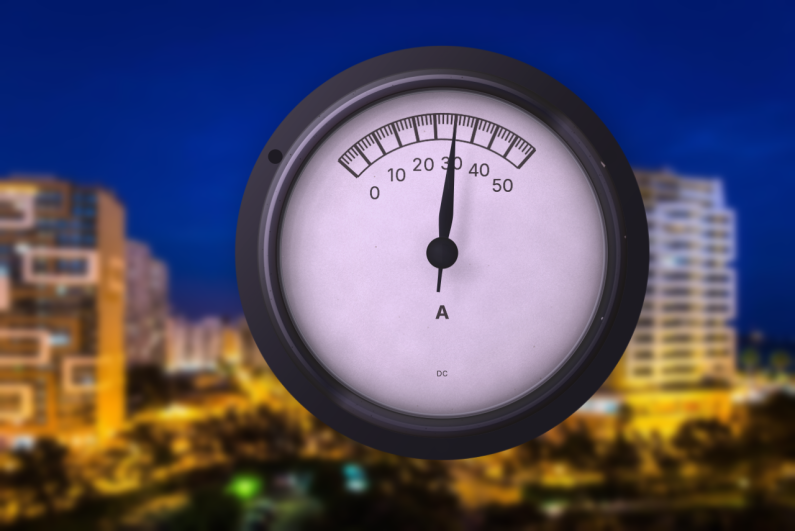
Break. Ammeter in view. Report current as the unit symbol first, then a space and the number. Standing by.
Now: A 30
